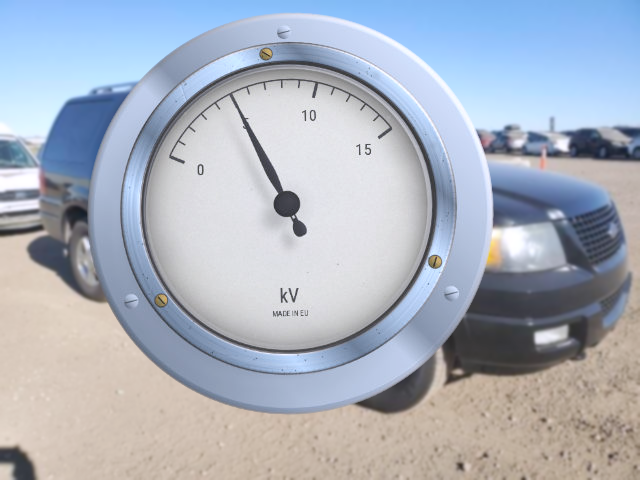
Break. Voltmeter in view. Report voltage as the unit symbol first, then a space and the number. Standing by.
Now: kV 5
